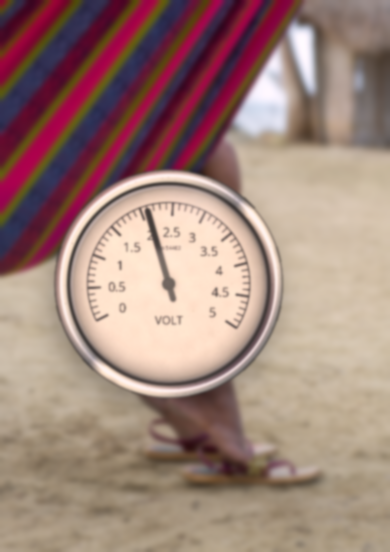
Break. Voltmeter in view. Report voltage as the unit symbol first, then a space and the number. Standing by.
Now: V 2.1
